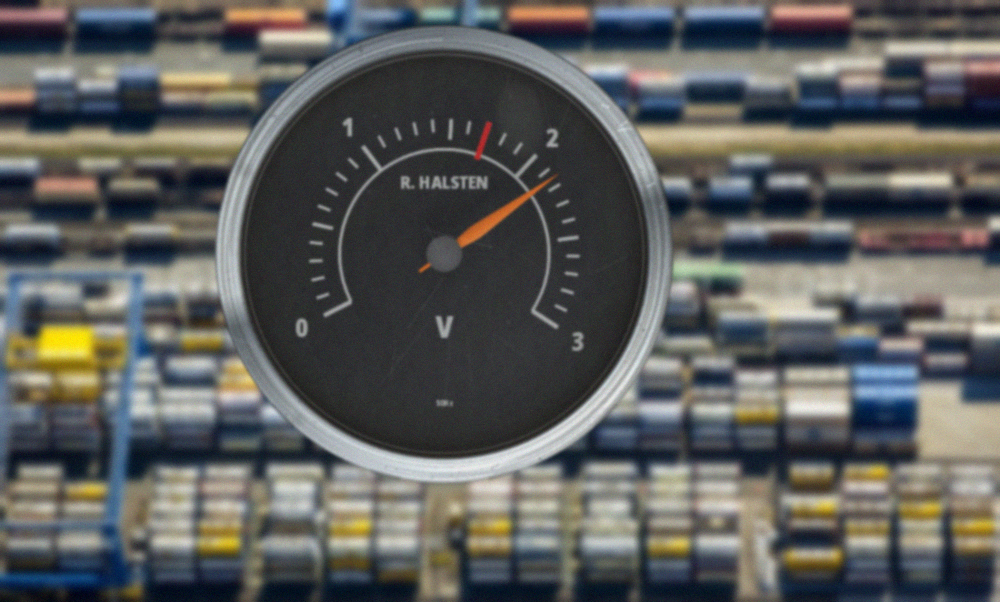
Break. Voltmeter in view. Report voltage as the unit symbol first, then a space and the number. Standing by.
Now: V 2.15
